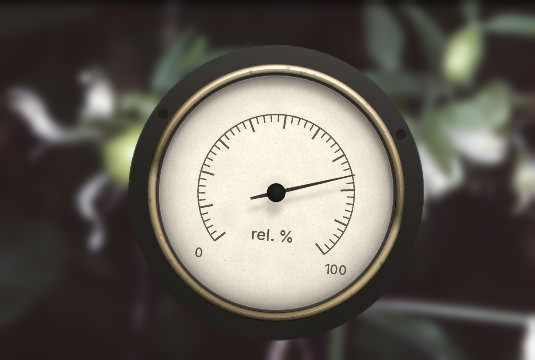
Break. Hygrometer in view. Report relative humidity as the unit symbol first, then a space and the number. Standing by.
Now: % 76
